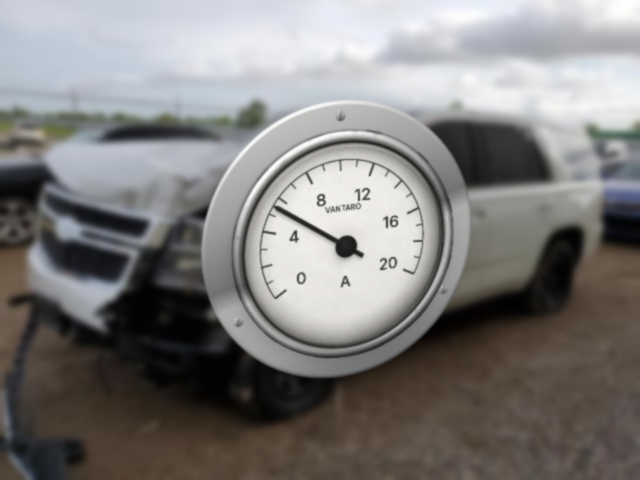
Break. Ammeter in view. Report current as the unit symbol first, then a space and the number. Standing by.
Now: A 5.5
